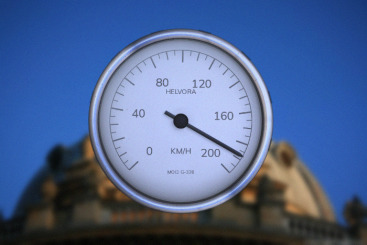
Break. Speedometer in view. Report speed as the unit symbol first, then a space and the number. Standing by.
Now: km/h 187.5
